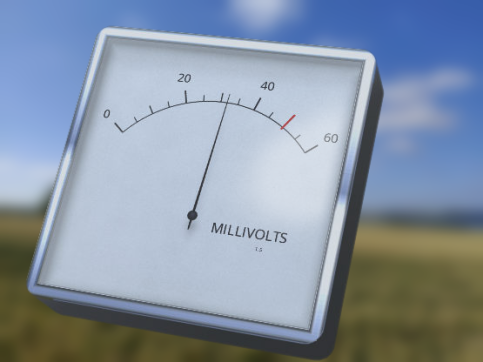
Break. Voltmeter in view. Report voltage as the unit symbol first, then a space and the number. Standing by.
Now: mV 32.5
